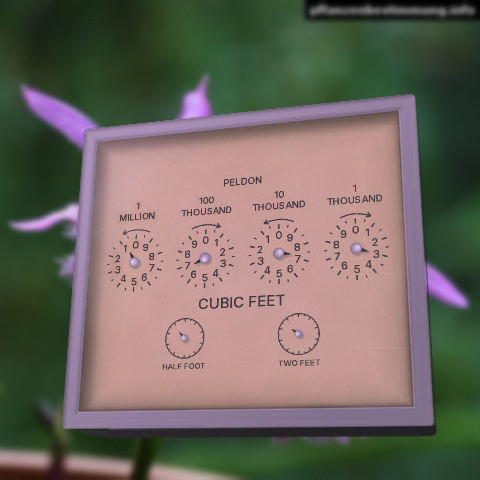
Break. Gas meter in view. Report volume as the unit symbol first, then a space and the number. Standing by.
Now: ft³ 67300
